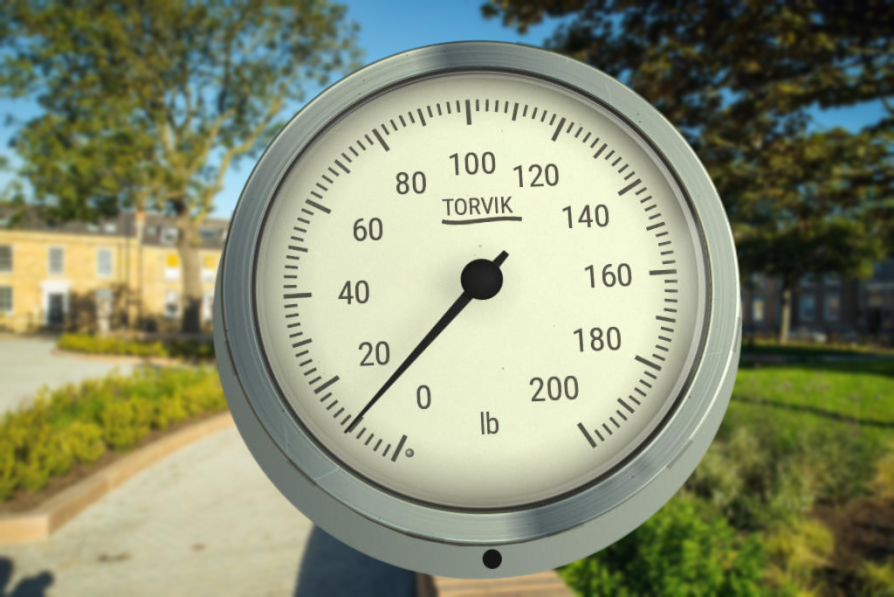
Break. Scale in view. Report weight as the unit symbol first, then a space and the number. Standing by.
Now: lb 10
